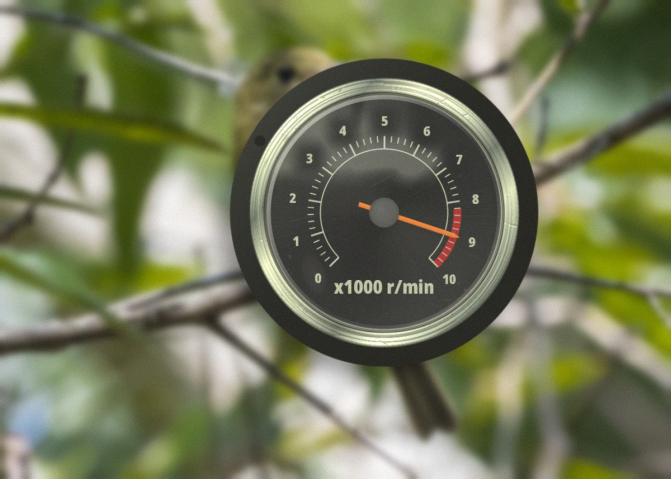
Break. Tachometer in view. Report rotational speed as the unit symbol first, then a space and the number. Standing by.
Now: rpm 9000
